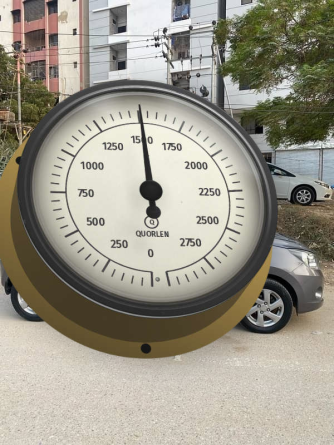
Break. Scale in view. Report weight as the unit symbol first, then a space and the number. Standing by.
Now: g 1500
